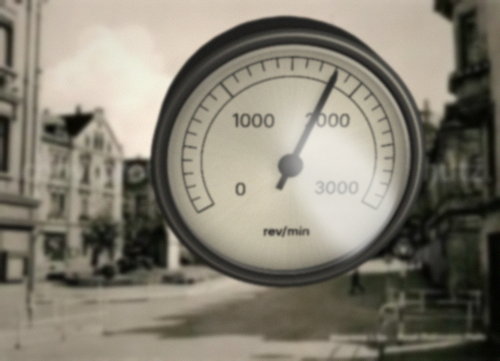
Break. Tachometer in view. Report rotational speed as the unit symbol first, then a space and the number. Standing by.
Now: rpm 1800
